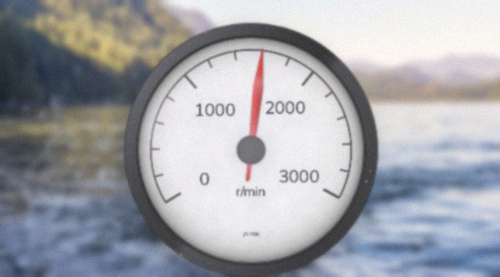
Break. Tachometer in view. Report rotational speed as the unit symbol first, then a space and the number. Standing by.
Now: rpm 1600
